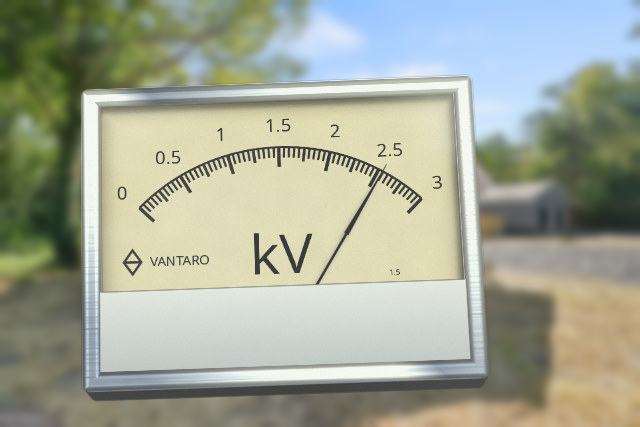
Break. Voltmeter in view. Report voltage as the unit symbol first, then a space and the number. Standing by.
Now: kV 2.55
